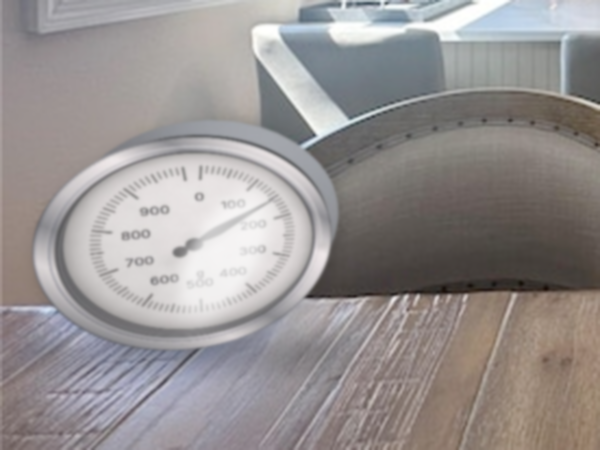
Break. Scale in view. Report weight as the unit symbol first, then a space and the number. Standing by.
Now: g 150
